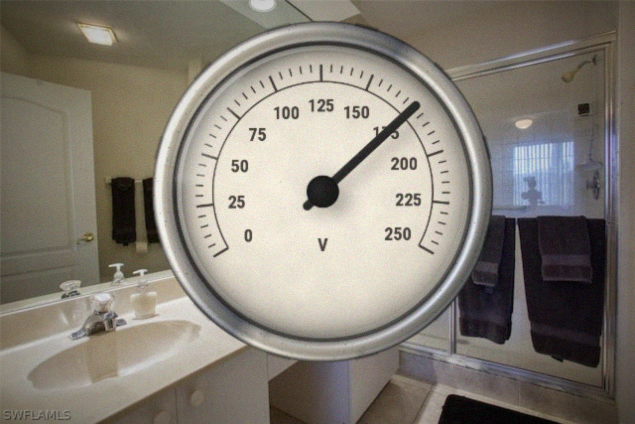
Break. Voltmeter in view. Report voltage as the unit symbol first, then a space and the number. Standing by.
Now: V 175
